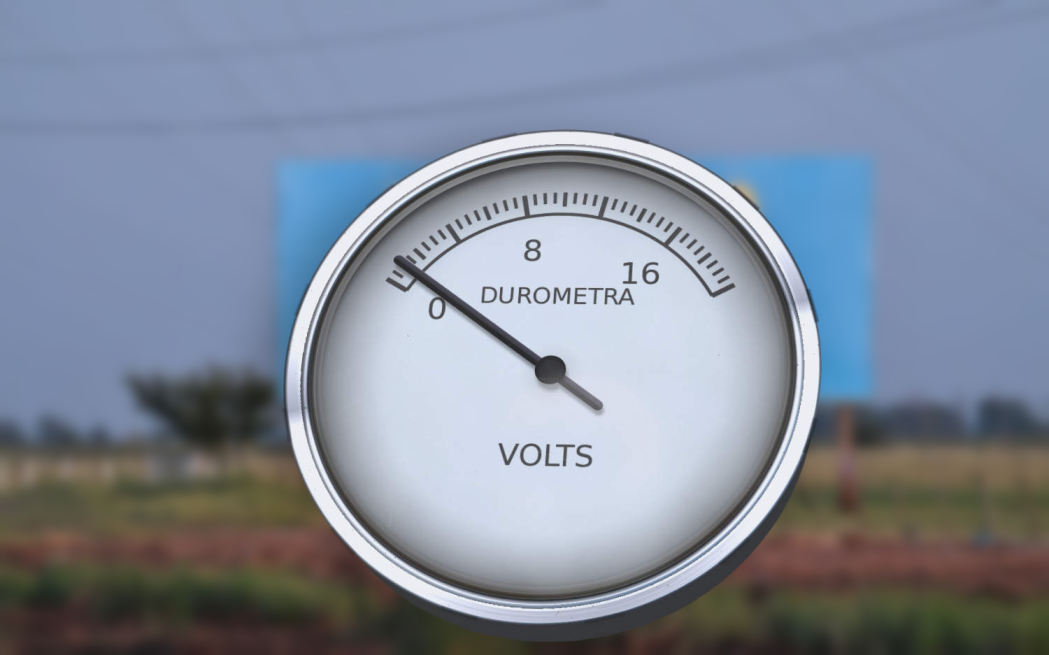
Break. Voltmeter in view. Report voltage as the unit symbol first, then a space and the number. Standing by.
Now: V 1
